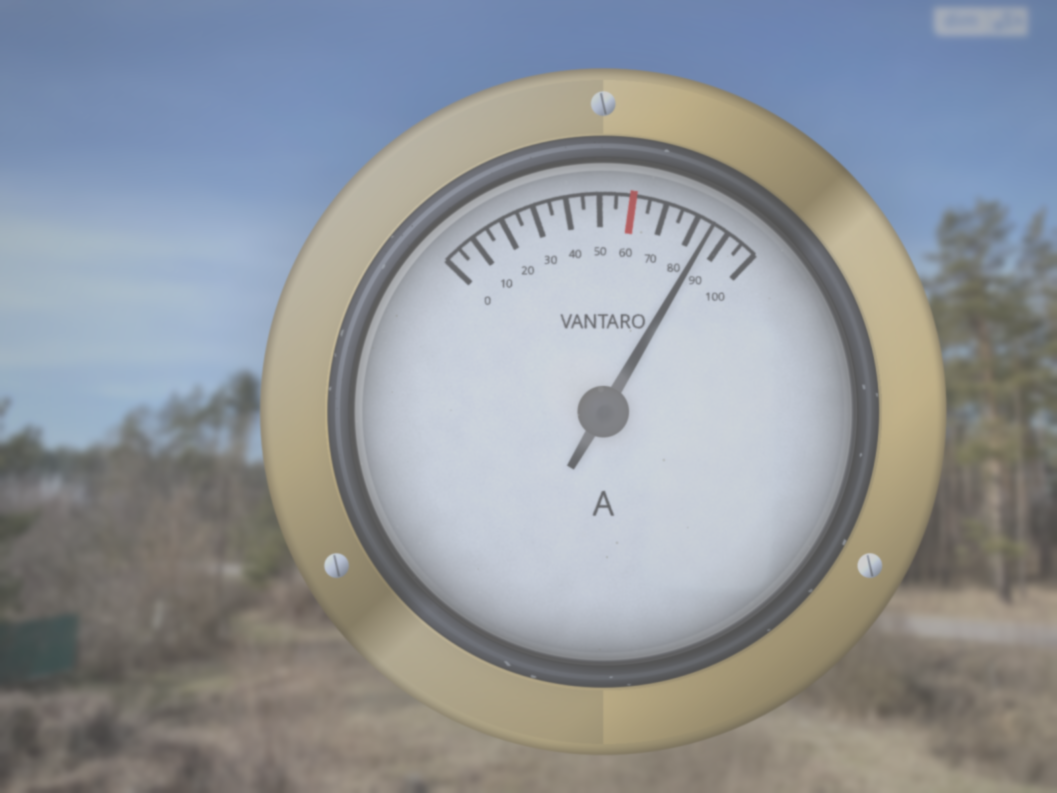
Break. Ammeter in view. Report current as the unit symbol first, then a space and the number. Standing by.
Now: A 85
